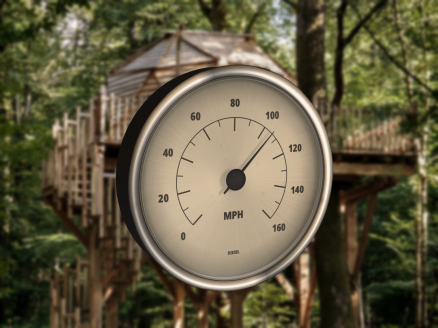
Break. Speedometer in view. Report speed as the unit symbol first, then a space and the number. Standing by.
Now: mph 105
